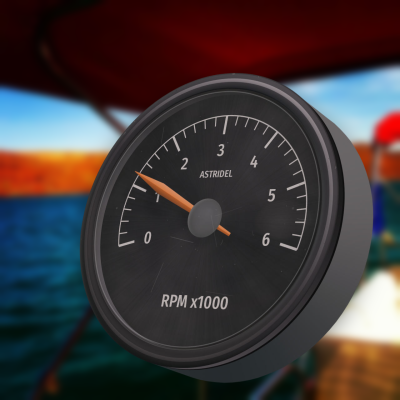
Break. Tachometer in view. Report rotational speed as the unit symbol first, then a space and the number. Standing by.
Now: rpm 1200
